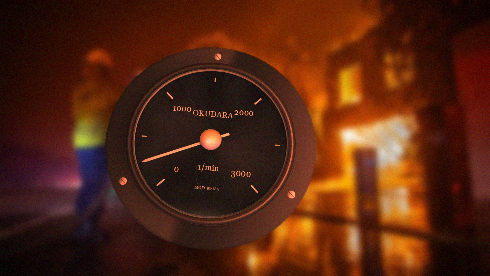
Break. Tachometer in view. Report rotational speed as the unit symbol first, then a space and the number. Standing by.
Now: rpm 250
